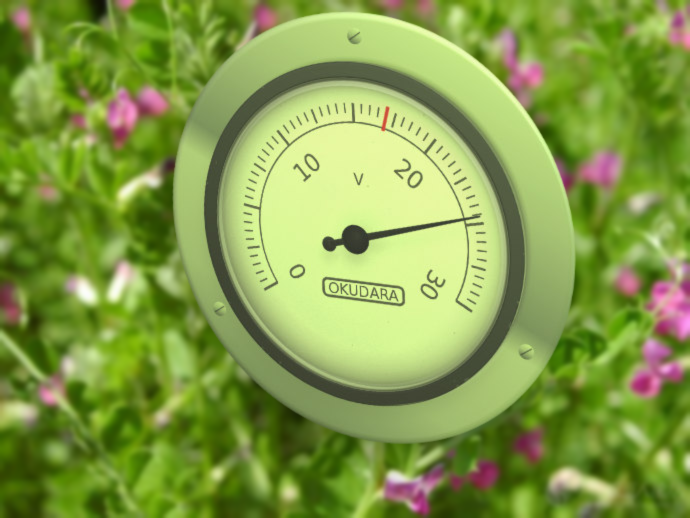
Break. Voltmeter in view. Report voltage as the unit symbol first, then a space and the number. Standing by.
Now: V 24.5
